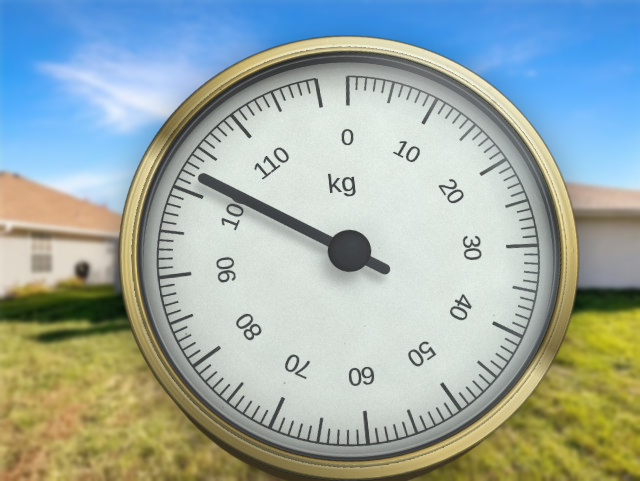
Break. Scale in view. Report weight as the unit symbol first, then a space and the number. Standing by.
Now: kg 102
